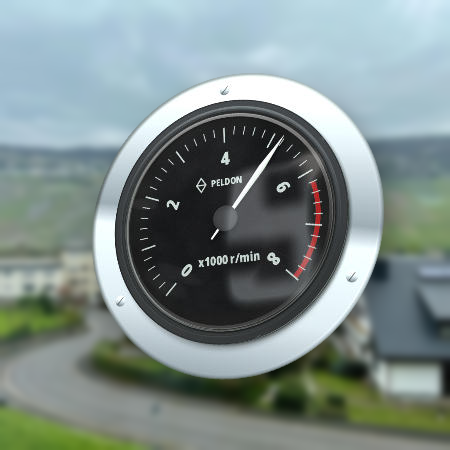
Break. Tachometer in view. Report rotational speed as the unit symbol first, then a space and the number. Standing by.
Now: rpm 5200
